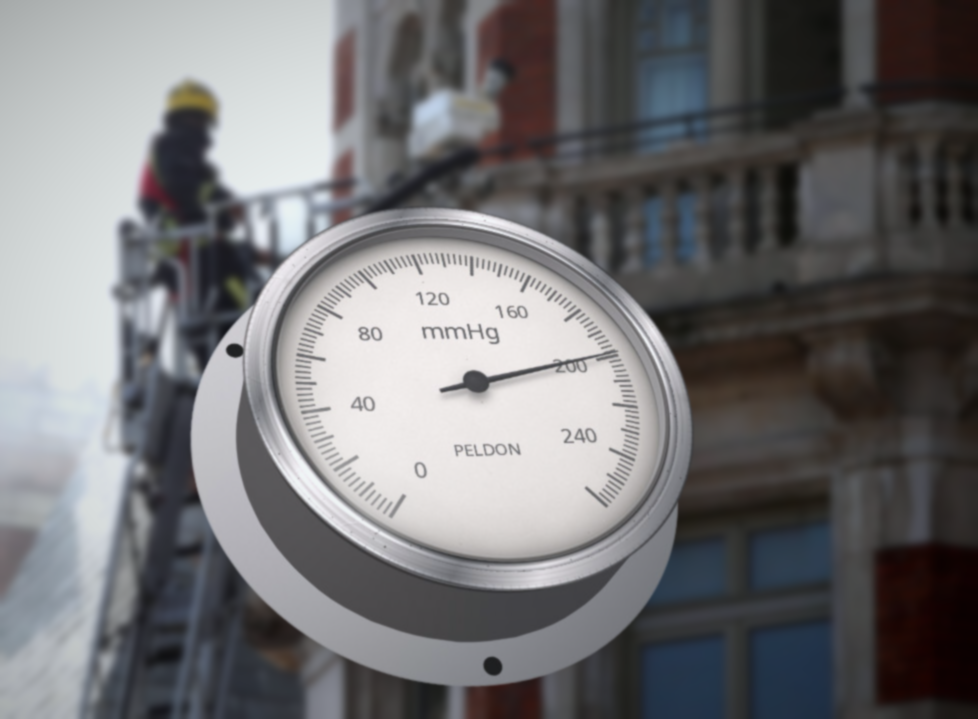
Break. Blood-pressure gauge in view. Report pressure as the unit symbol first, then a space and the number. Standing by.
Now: mmHg 200
